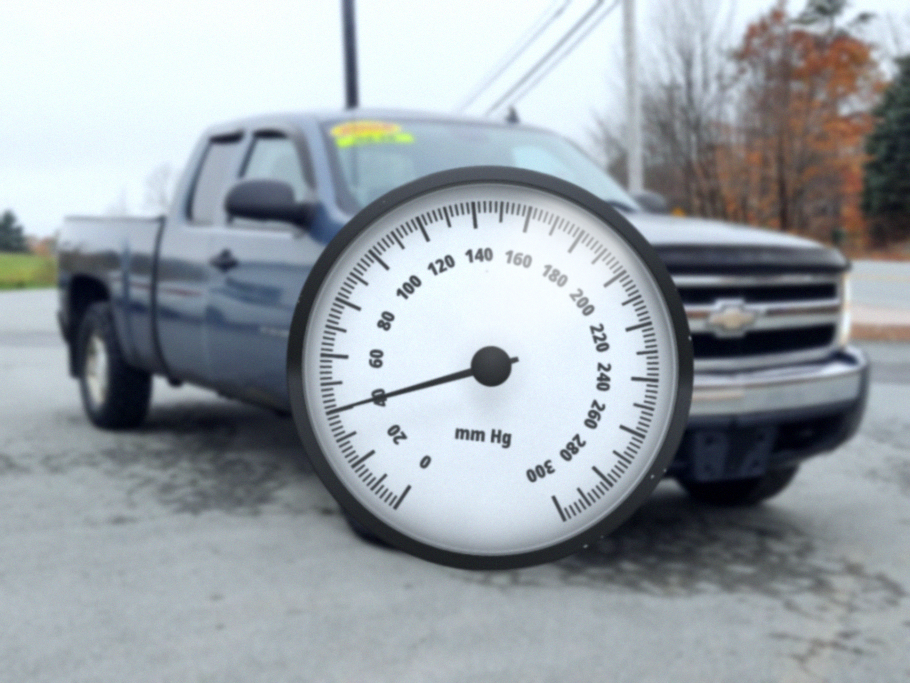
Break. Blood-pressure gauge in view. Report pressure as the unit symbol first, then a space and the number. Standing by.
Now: mmHg 40
